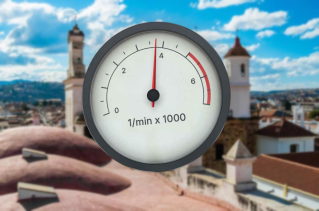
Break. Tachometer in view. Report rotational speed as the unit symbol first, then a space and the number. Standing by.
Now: rpm 3750
